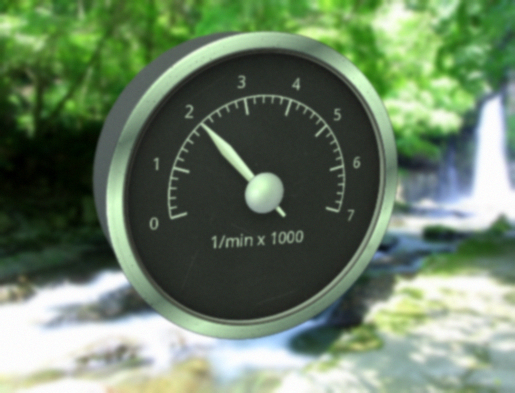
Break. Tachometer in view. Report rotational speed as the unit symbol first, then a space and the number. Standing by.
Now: rpm 2000
